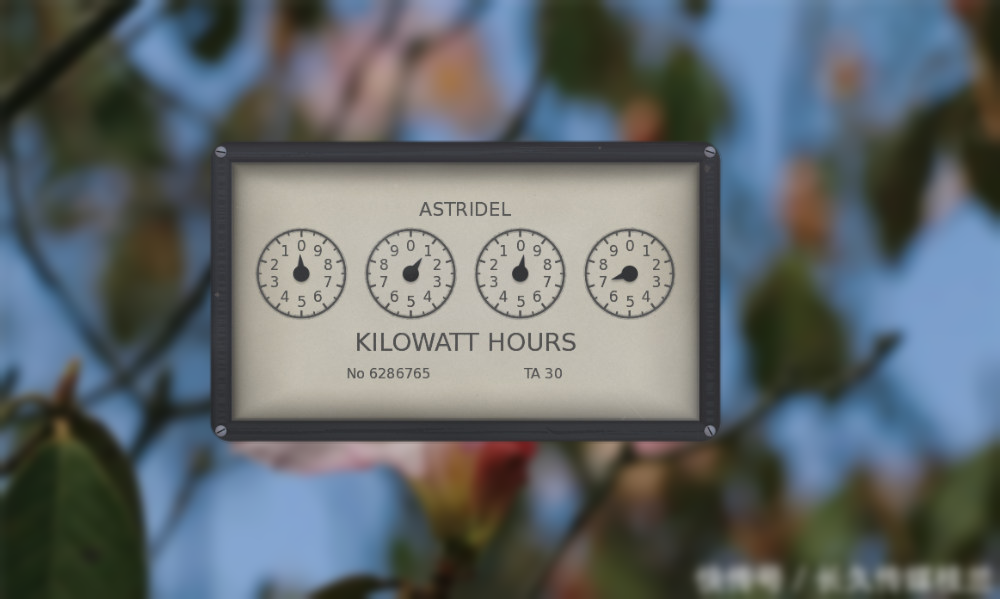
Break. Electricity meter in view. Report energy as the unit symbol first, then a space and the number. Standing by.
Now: kWh 97
